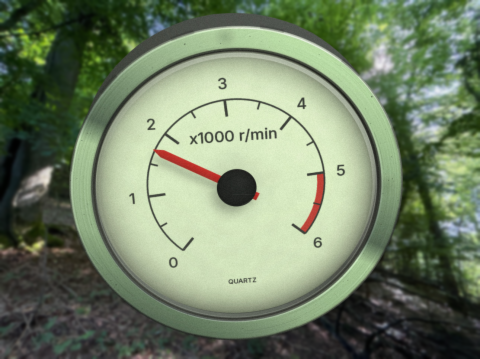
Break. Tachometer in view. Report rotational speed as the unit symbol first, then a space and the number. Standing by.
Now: rpm 1750
